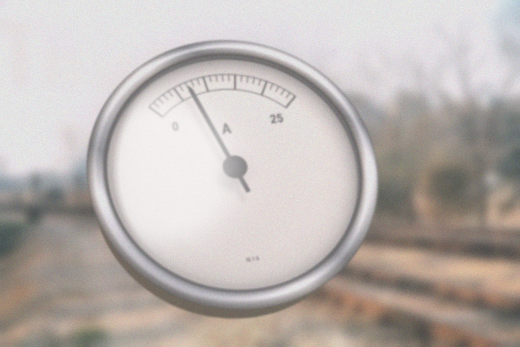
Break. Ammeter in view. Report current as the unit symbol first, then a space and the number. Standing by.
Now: A 7
